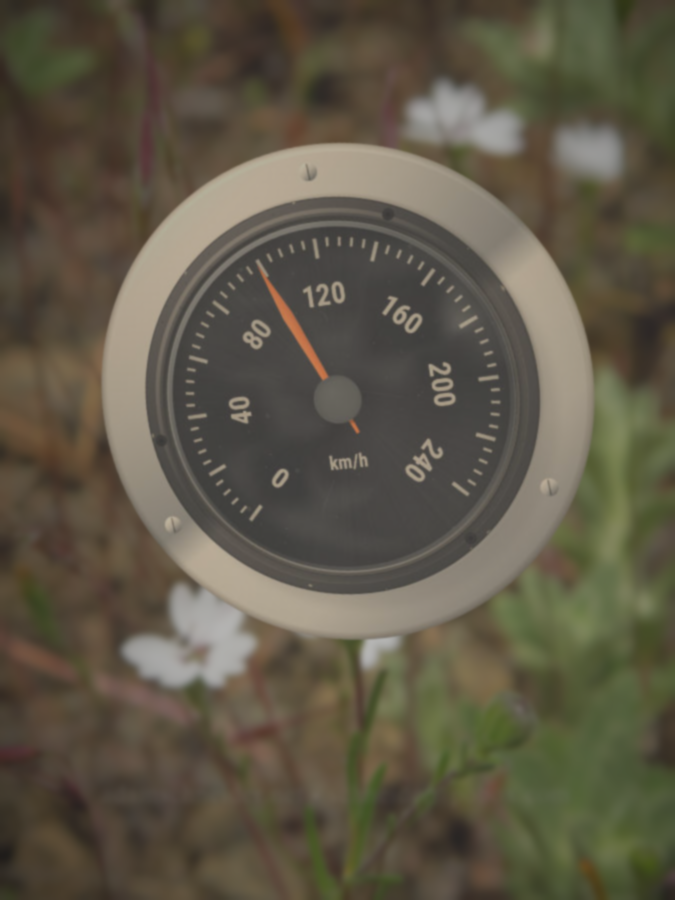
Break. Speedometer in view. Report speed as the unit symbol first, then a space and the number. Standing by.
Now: km/h 100
